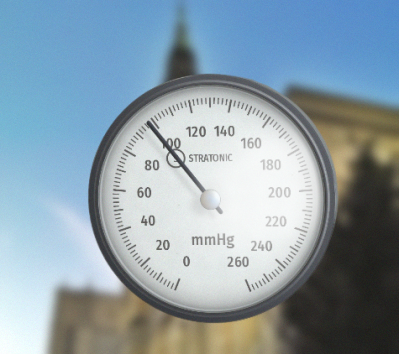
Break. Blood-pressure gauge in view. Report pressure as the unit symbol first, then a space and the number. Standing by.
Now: mmHg 98
